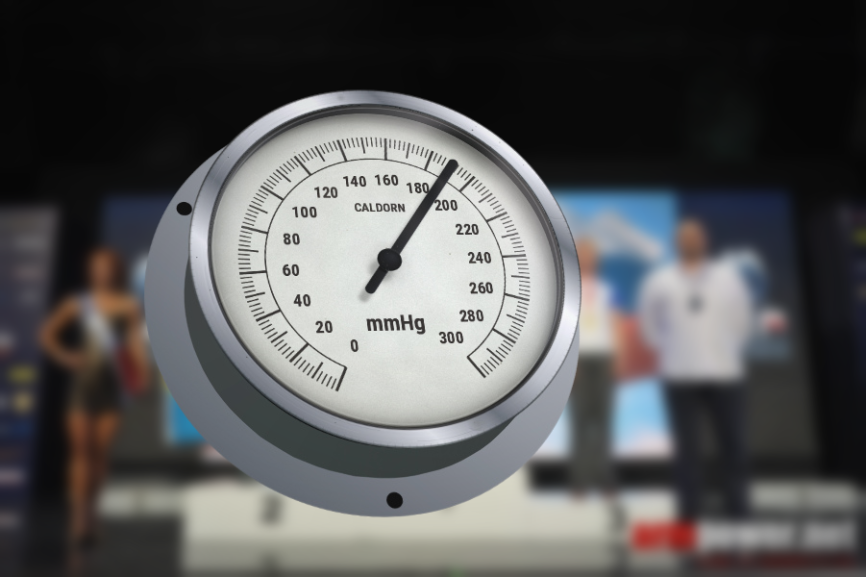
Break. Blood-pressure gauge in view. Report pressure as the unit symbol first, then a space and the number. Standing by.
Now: mmHg 190
